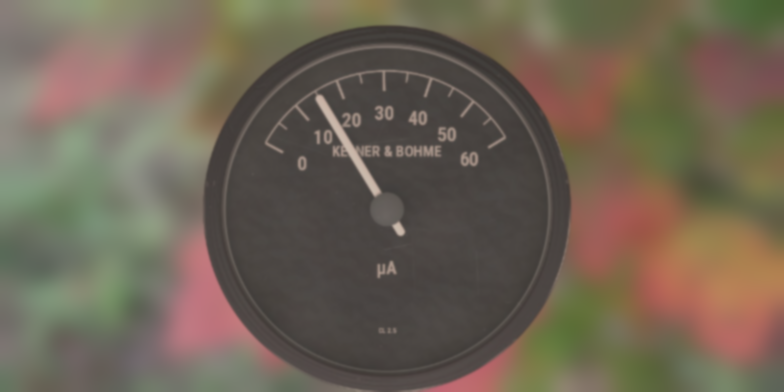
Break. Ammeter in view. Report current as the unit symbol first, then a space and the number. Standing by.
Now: µA 15
